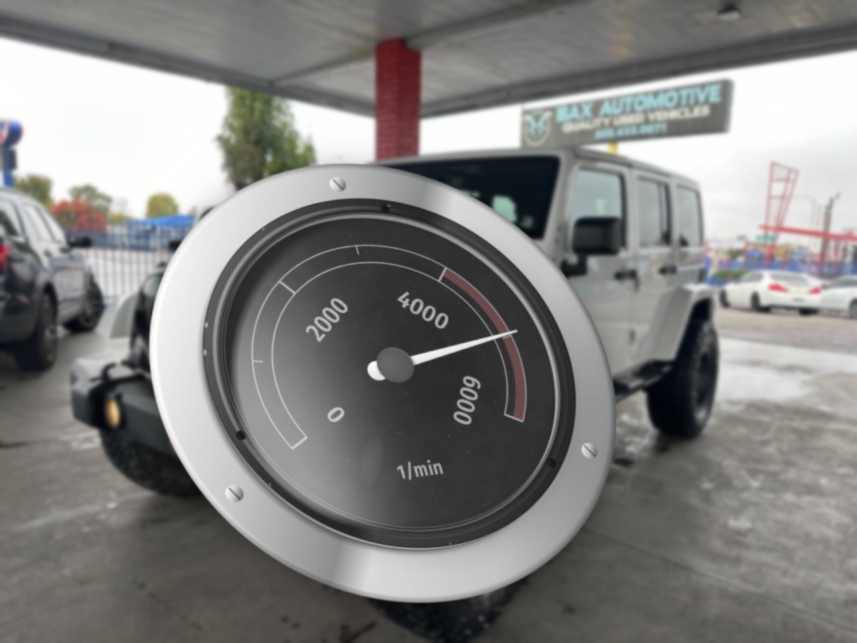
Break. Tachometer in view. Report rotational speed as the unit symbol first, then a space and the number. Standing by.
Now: rpm 5000
